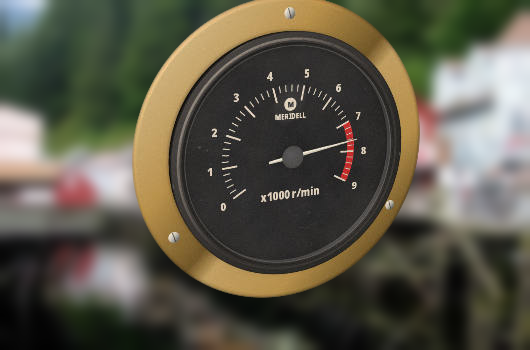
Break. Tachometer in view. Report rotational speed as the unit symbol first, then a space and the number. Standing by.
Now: rpm 7600
